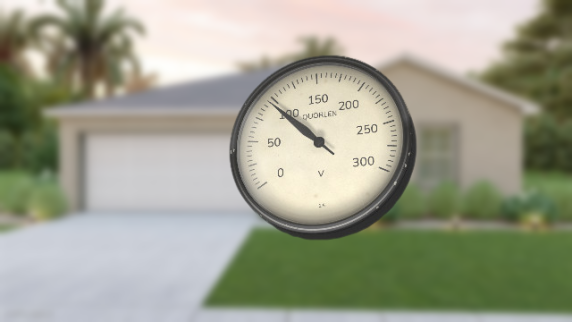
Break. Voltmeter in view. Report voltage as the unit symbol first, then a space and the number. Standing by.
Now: V 95
